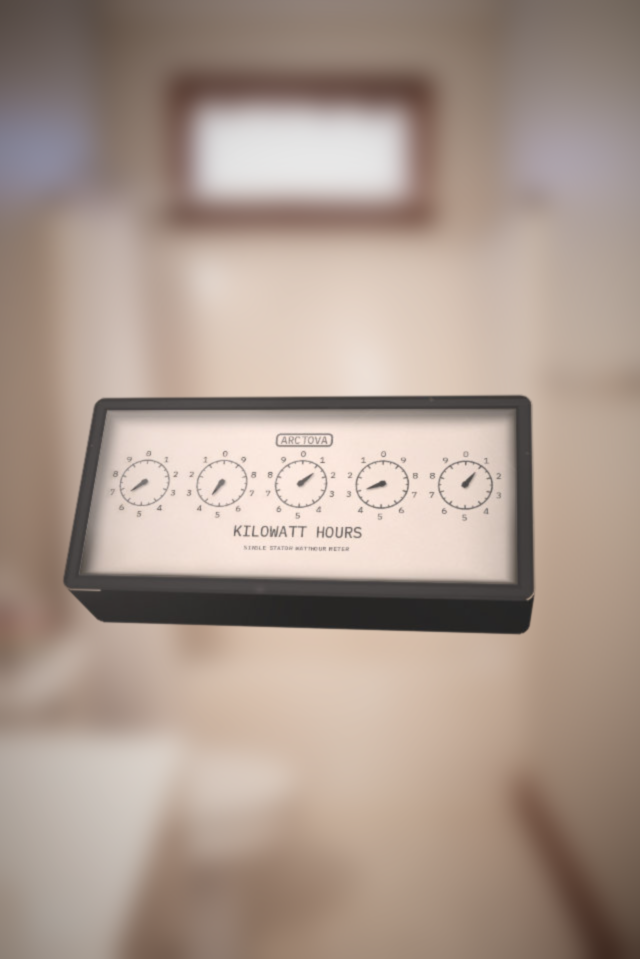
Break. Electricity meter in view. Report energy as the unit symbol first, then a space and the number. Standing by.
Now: kWh 64131
